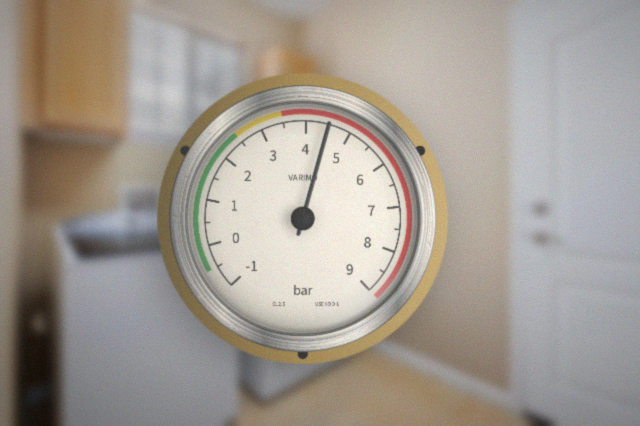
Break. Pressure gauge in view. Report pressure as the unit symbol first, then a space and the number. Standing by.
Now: bar 4.5
